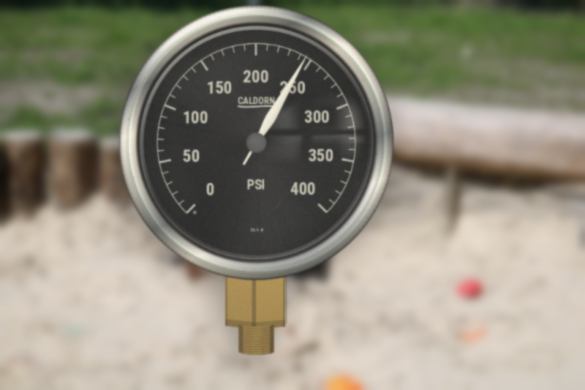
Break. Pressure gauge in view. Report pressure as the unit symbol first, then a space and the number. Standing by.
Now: psi 245
